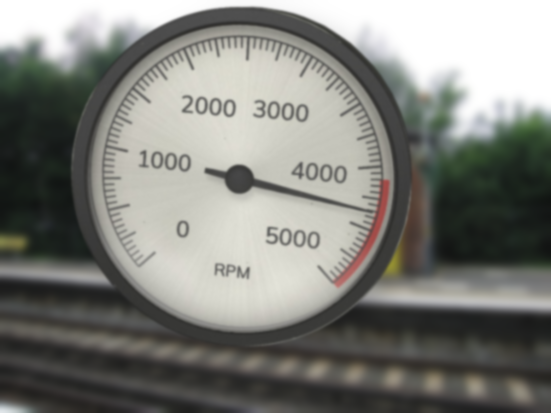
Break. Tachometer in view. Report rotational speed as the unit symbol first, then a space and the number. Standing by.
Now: rpm 4350
